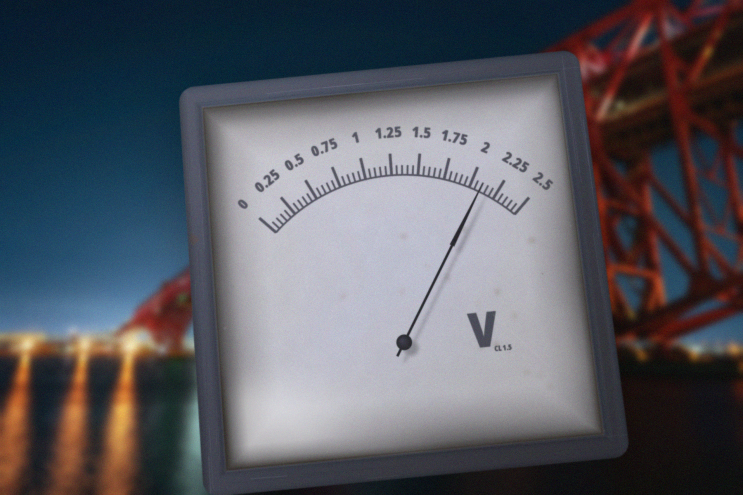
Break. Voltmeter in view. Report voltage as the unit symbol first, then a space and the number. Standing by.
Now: V 2.1
